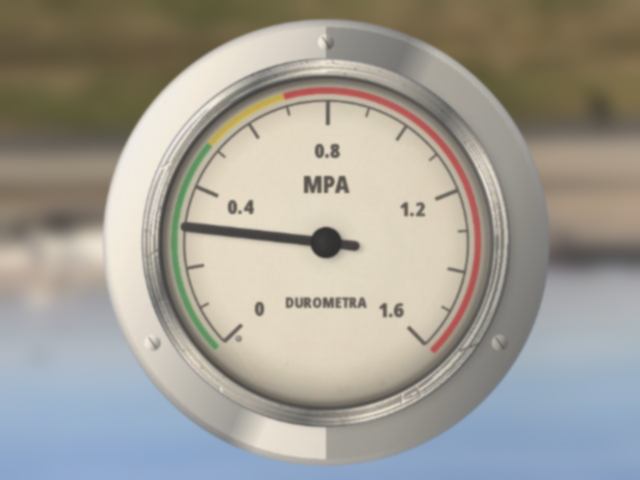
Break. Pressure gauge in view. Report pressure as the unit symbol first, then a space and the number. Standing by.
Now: MPa 0.3
